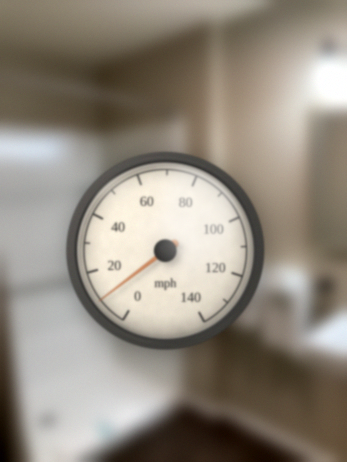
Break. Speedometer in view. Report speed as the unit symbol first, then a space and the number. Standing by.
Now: mph 10
